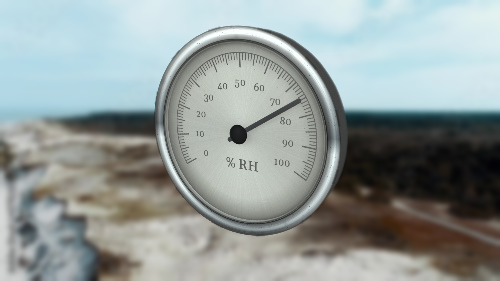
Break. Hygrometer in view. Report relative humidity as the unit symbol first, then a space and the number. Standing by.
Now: % 75
